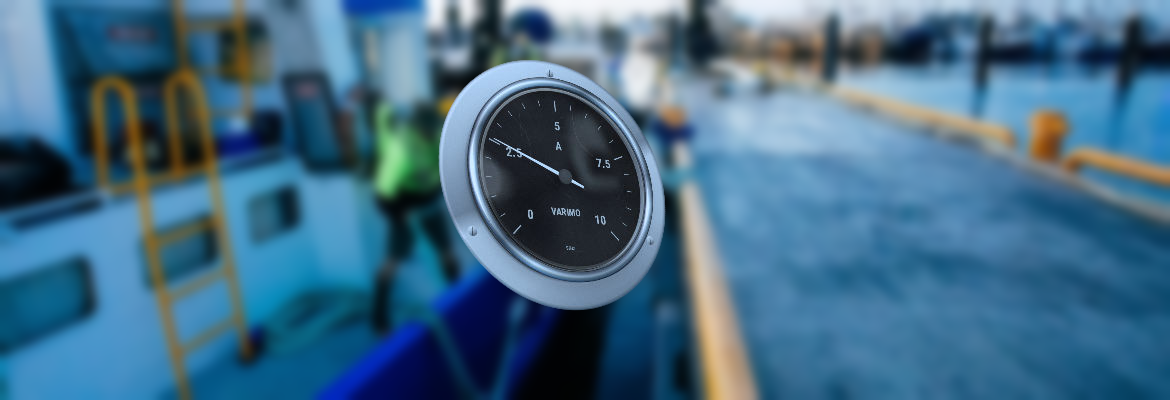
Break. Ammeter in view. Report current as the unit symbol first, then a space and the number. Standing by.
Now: A 2.5
